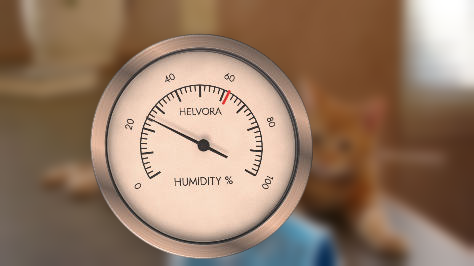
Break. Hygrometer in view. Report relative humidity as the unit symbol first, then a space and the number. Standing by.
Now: % 24
